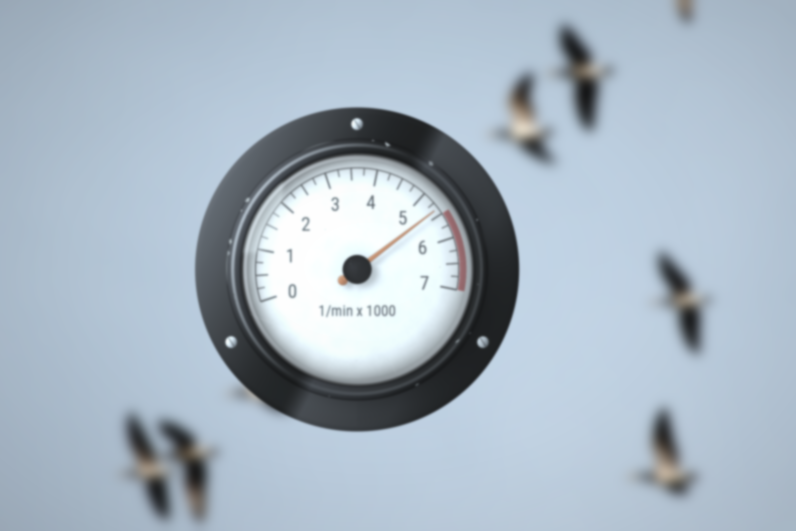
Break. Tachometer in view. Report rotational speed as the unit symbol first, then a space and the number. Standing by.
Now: rpm 5375
